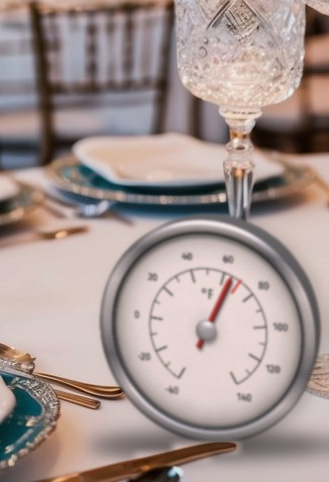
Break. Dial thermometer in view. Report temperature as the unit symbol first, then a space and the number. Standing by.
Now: °F 65
